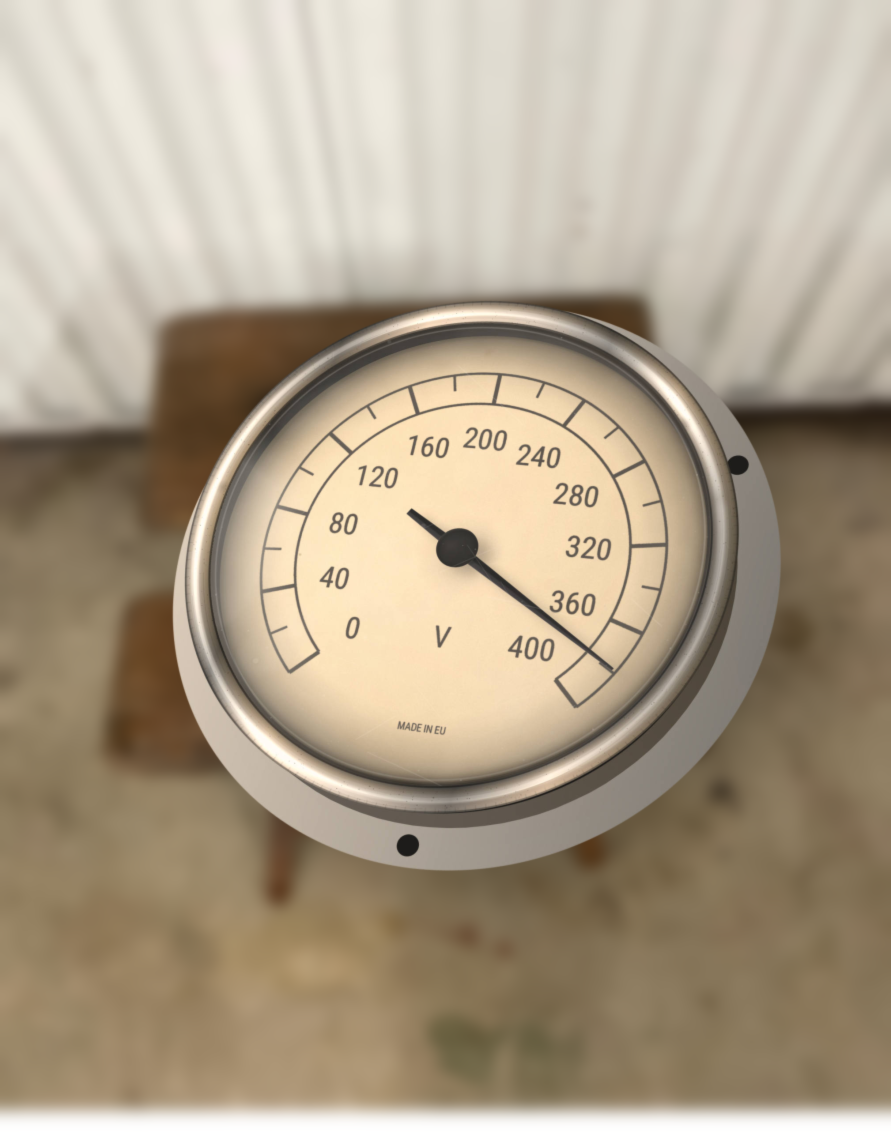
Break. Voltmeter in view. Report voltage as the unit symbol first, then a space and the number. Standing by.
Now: V 380
